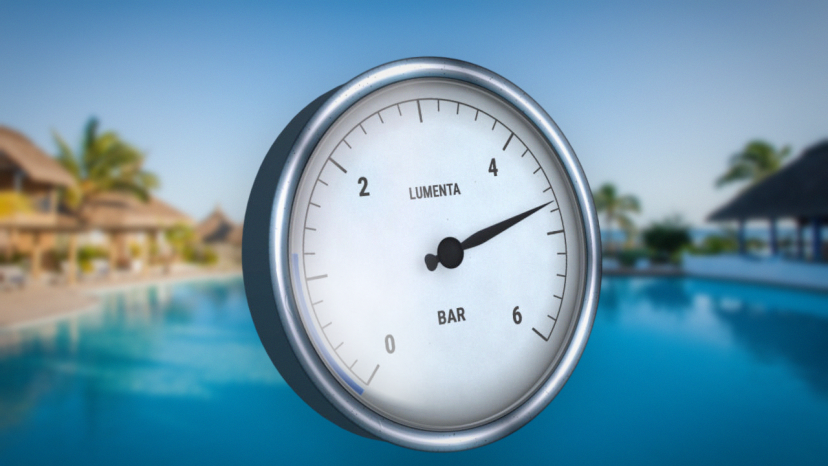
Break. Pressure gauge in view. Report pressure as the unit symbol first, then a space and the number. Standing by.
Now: bar 4.7
